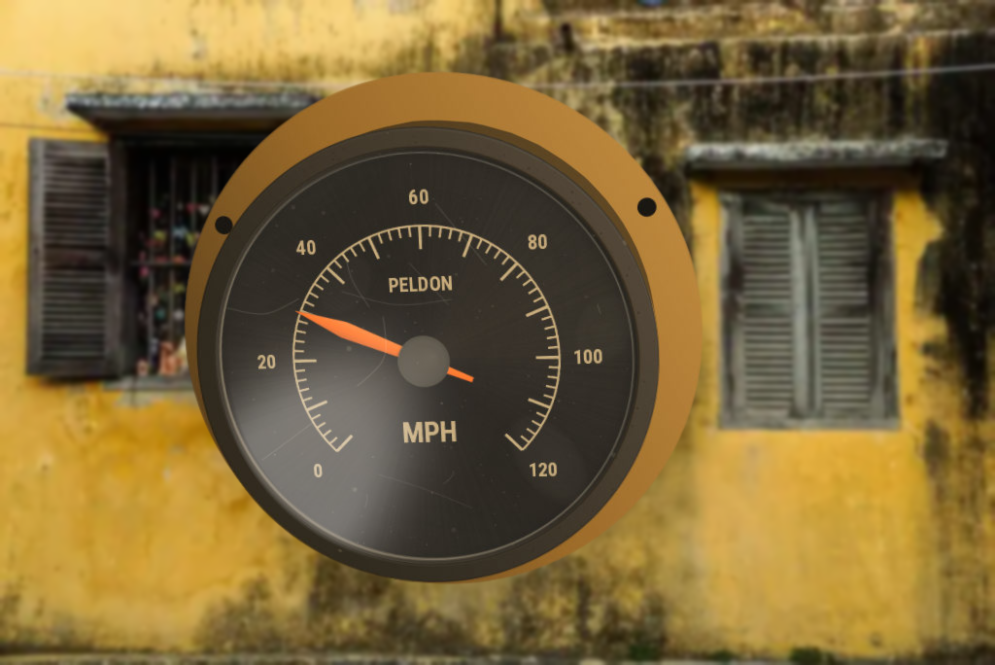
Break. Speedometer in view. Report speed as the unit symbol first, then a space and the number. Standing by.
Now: mph 30
